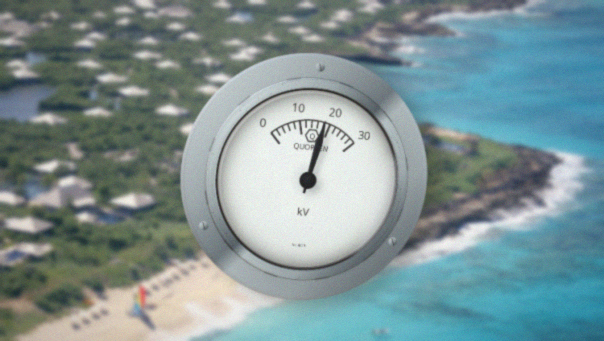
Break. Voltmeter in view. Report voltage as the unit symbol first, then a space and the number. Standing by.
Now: kV 18
